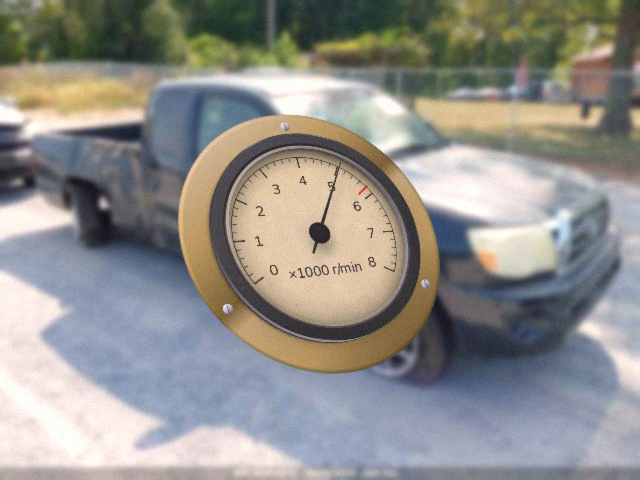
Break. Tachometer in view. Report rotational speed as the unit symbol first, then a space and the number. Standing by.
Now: rpm 5000
